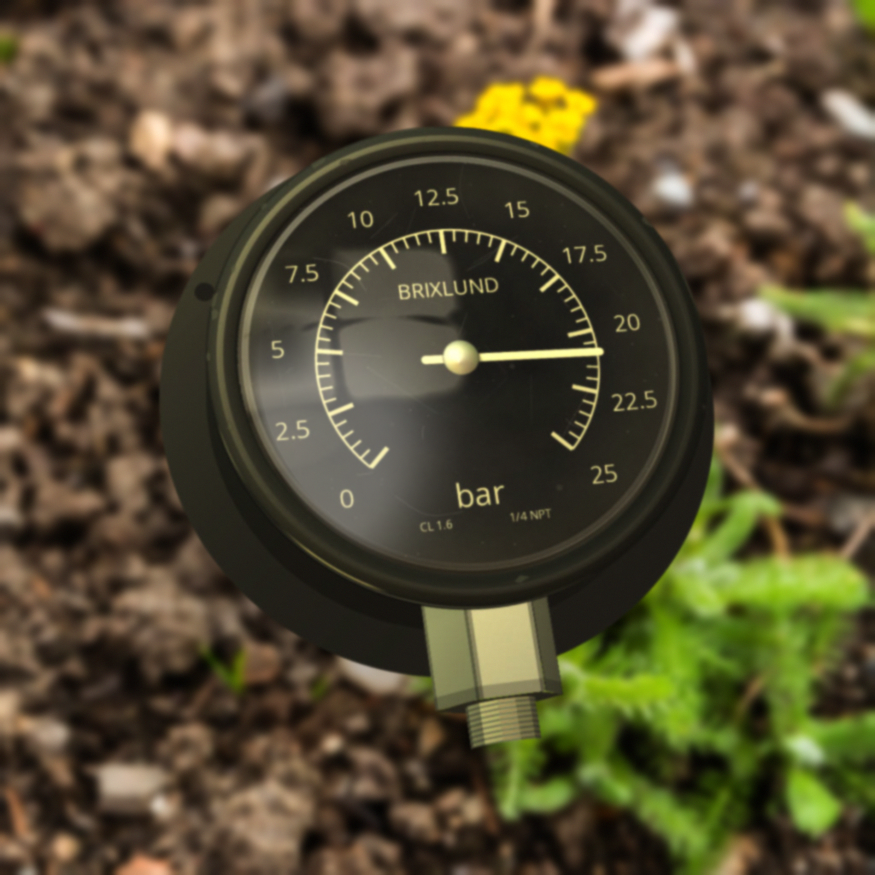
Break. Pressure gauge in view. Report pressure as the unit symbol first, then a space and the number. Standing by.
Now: bar 21
